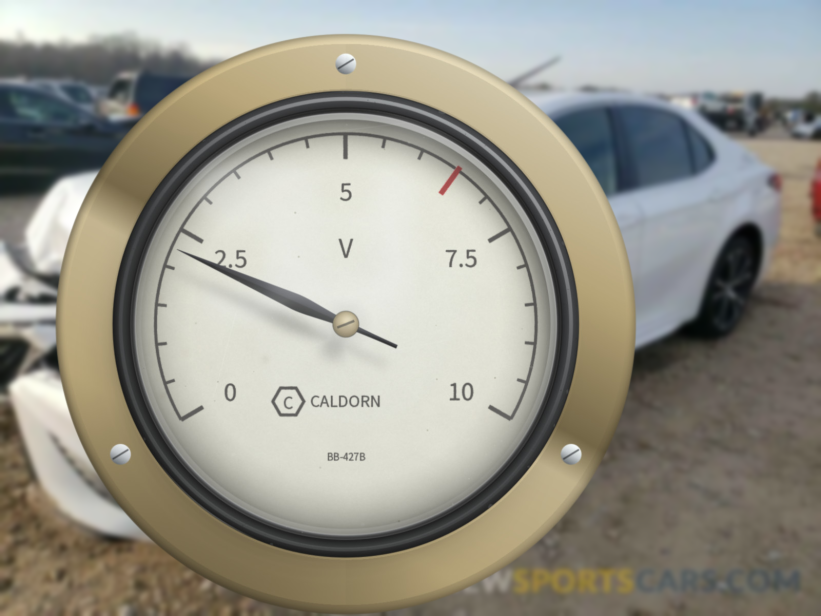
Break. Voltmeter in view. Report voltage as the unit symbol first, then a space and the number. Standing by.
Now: V 2.25
